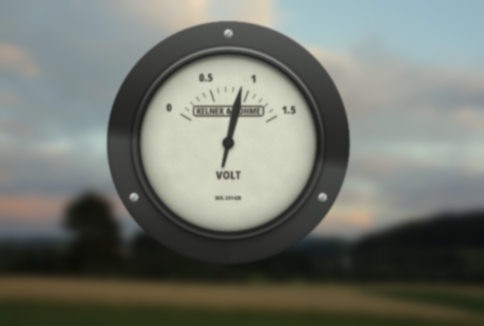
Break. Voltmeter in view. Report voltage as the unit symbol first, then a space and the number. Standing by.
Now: V 0.9
